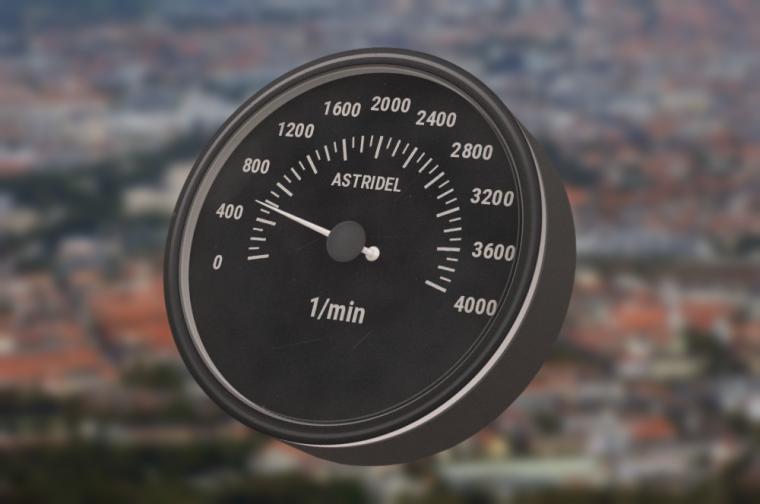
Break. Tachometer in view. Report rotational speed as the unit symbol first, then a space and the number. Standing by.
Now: rpm 550
